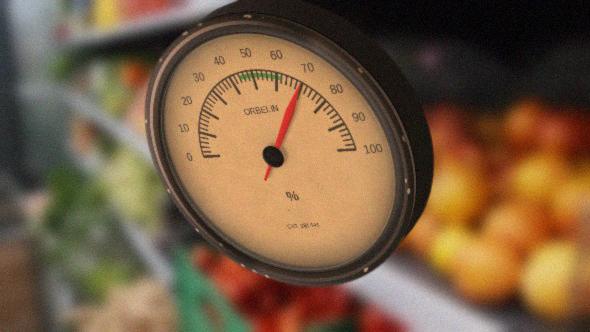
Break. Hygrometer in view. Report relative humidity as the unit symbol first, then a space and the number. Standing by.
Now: % 70
